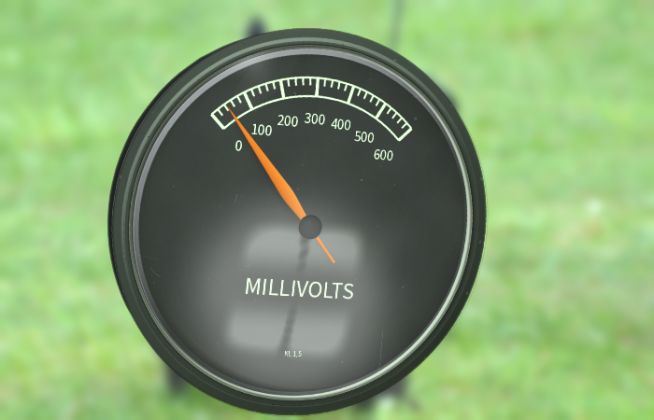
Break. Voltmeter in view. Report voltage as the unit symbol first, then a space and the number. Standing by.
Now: mV 40
